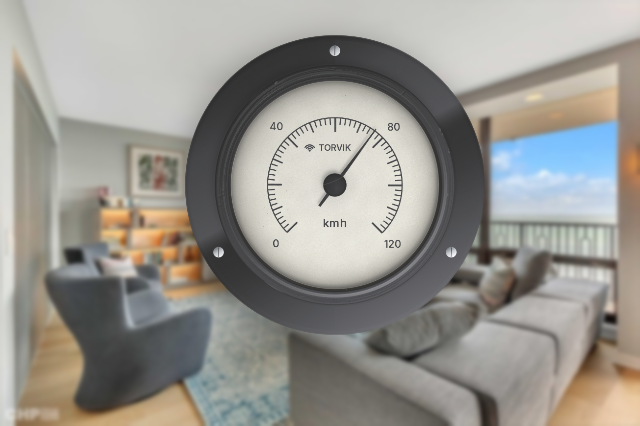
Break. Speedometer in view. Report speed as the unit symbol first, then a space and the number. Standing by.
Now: km/h 76
